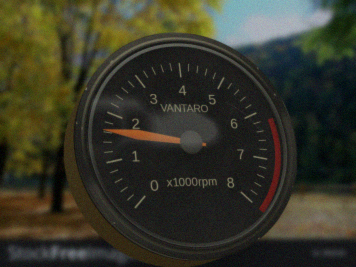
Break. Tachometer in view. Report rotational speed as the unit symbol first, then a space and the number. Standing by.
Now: rpm 1600
